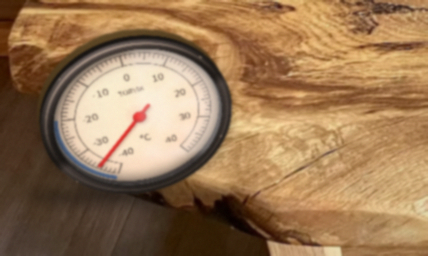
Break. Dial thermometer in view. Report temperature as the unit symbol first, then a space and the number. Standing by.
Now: °C -35
